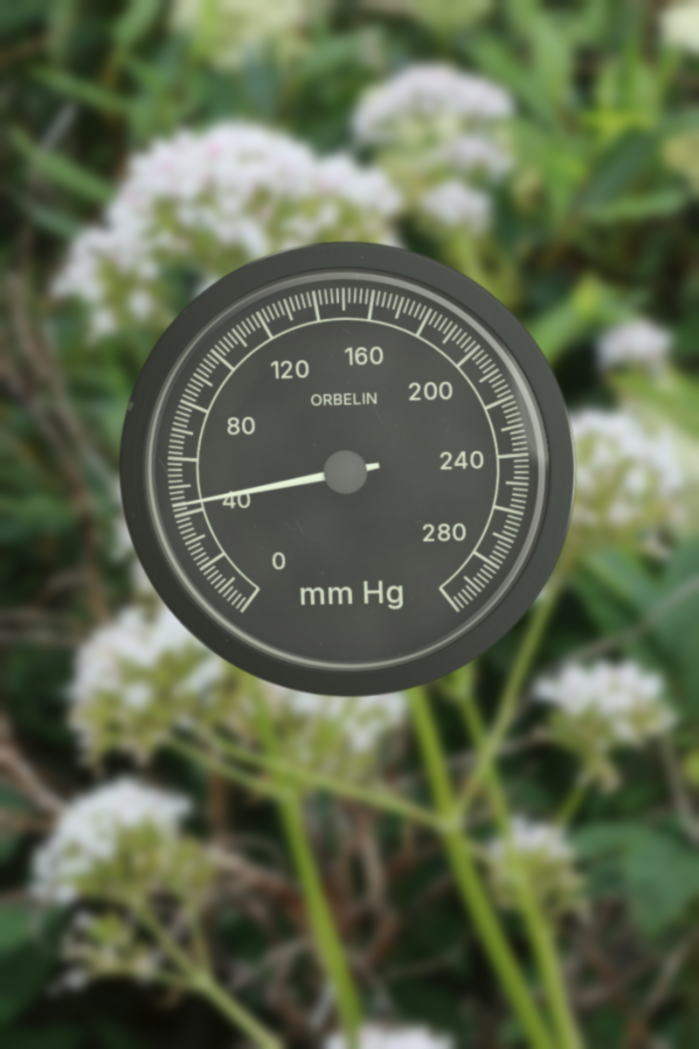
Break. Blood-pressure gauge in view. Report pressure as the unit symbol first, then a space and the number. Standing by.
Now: mmHg 44
